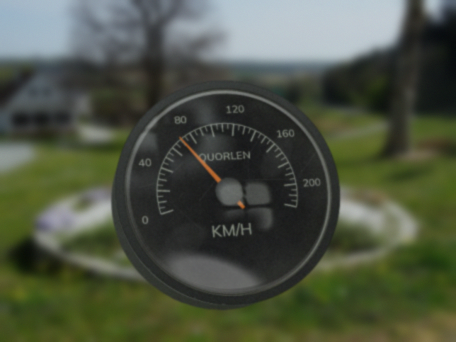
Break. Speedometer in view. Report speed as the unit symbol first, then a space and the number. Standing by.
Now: km/h 70
